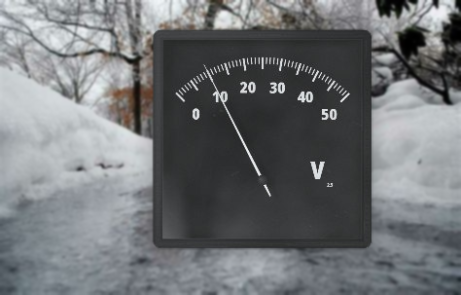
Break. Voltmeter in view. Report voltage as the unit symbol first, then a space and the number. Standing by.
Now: V 10
